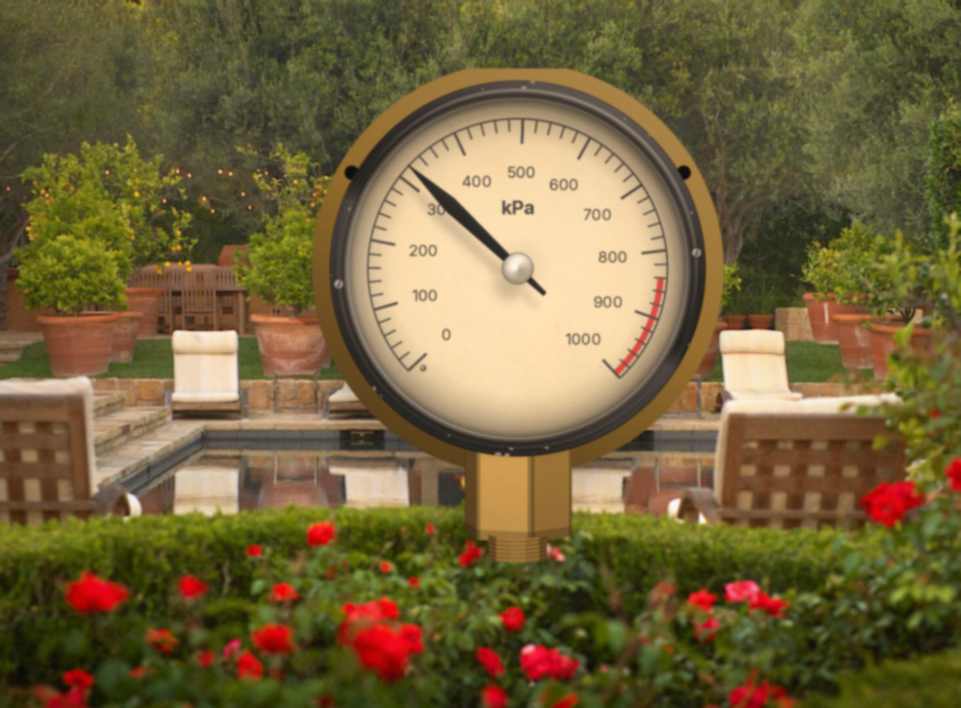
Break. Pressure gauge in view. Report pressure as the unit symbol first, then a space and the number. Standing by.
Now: kPa 320
